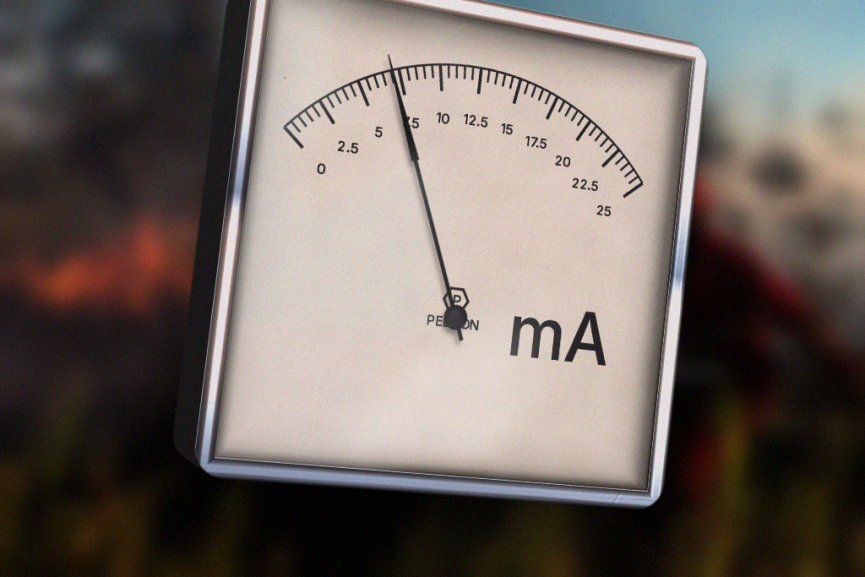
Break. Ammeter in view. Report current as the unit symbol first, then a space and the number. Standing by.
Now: mA 7
